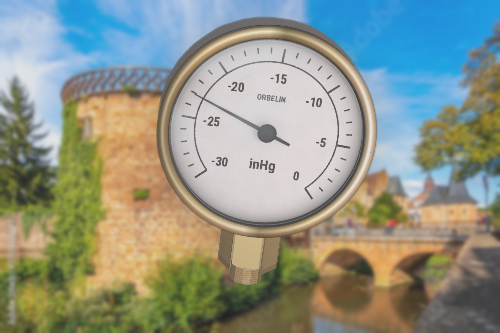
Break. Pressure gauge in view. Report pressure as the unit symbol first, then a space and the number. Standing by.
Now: inHg -23
